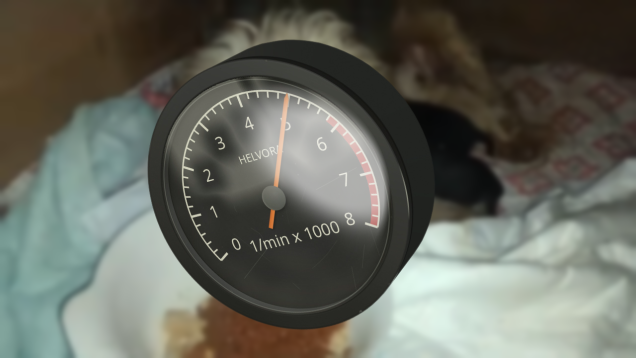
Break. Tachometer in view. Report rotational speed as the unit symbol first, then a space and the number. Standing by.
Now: rpm 5000
